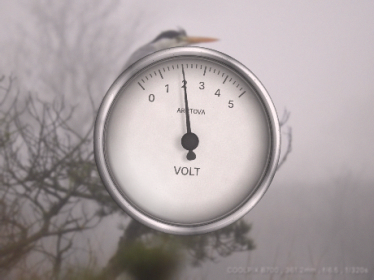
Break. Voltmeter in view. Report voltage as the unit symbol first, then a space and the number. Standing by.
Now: V 2
